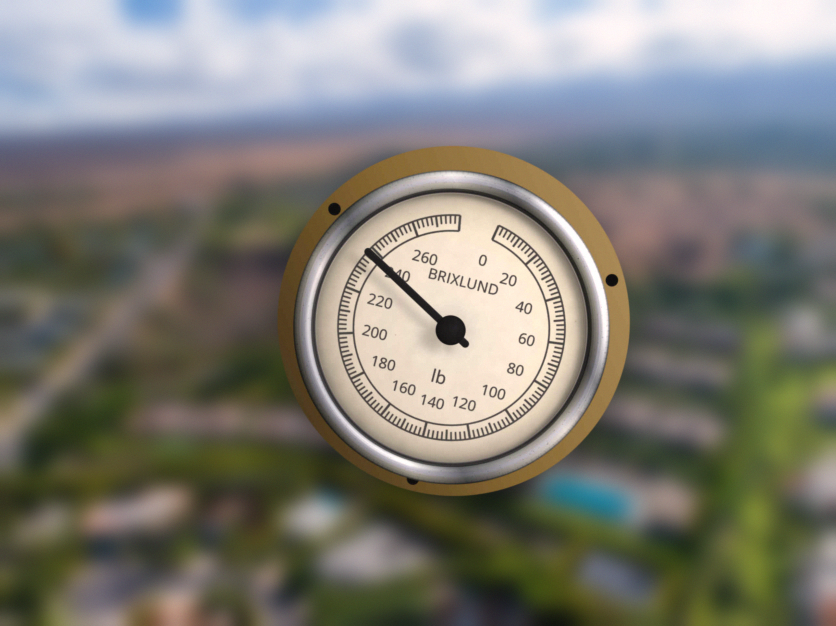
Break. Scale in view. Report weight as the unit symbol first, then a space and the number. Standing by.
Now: lb 238
